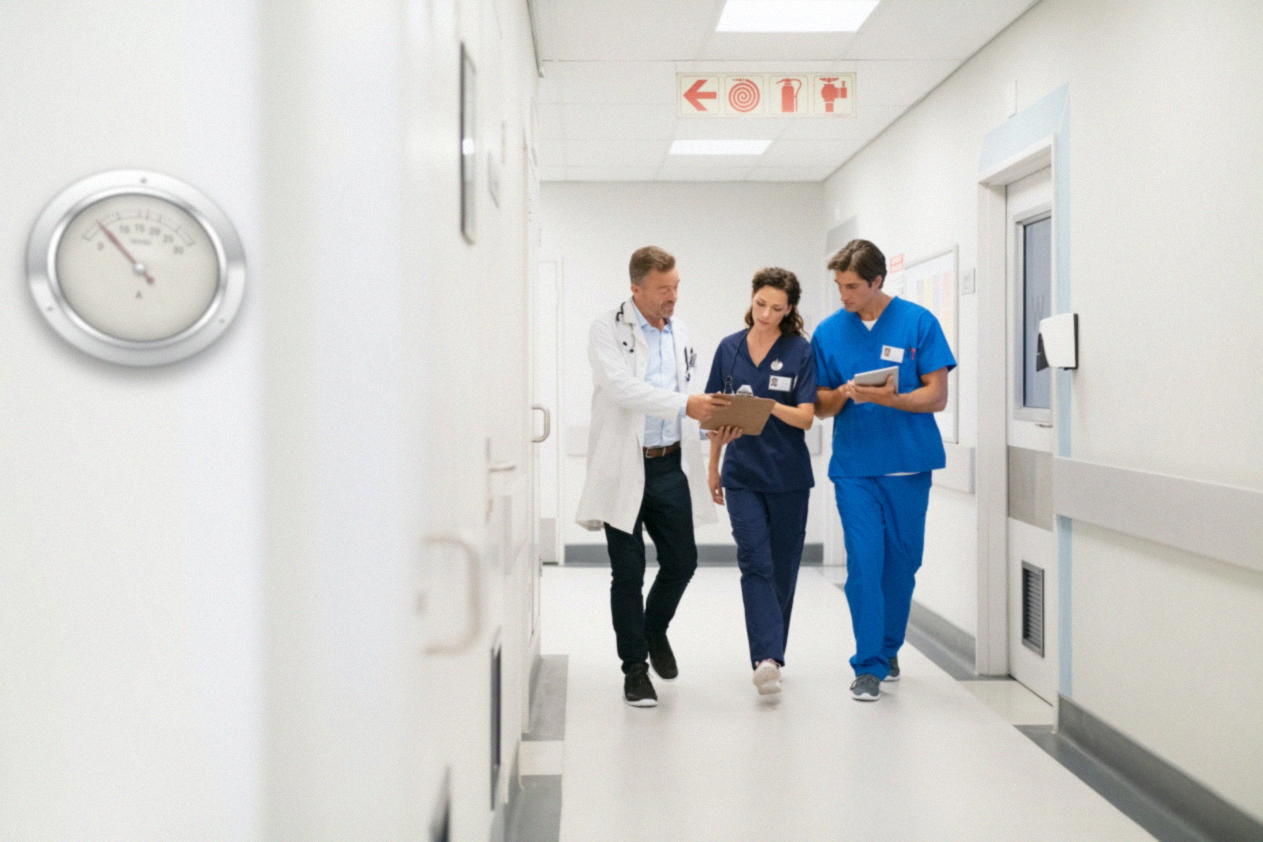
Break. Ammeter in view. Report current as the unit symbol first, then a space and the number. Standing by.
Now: A 5
